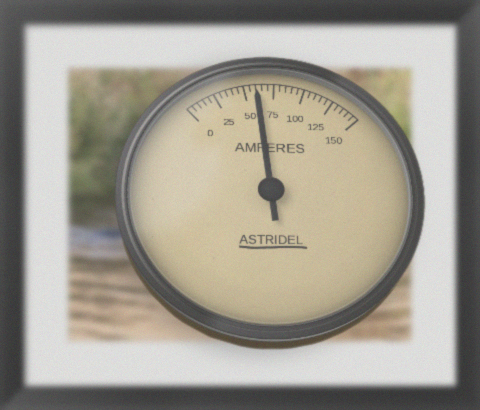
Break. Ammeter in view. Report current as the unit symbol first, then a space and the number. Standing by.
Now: A 60
